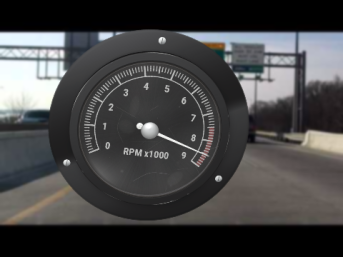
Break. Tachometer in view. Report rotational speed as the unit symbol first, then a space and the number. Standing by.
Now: rpm 8500
